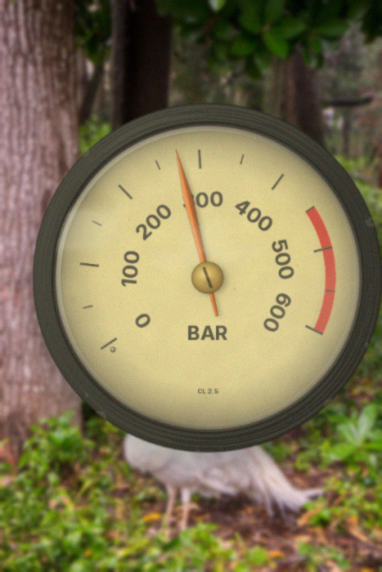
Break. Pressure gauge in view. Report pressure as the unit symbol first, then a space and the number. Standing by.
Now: bar 275
